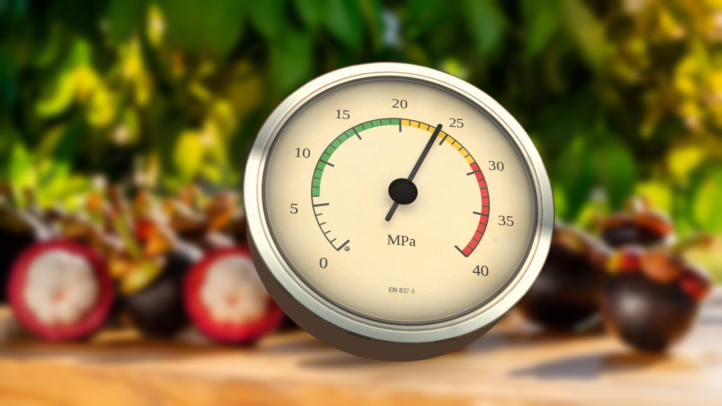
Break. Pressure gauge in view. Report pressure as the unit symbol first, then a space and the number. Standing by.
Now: MPa 24
